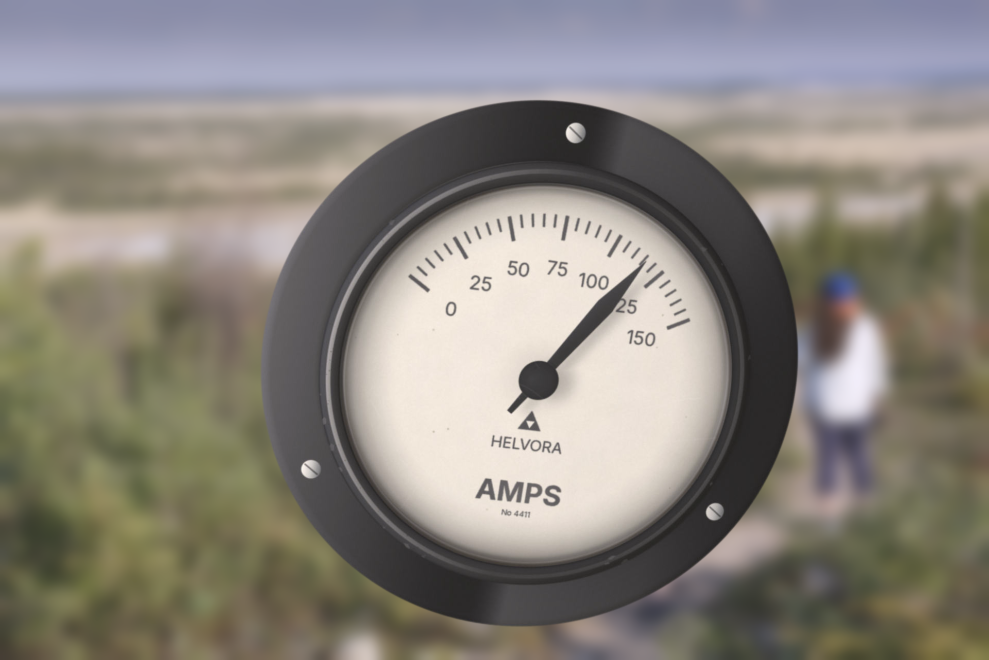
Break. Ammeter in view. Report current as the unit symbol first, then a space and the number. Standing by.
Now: A 115
